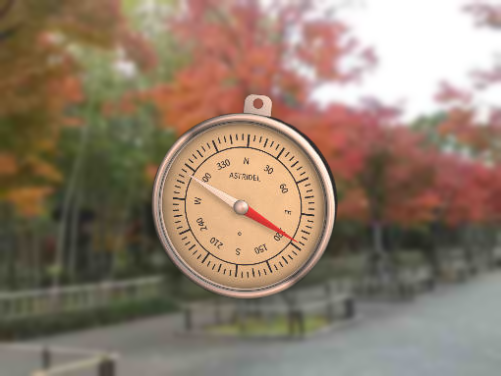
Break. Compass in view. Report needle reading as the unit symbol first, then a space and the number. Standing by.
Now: ° 115
